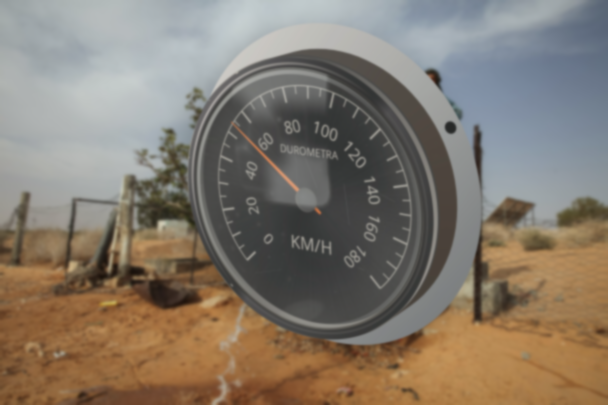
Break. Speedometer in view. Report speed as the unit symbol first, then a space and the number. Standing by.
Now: km/h 55
